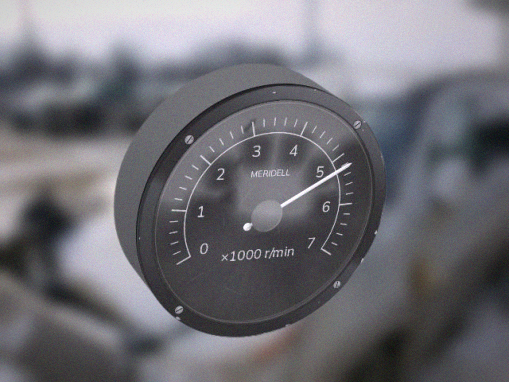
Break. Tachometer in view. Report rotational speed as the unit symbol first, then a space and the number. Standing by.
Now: rpm 5200
